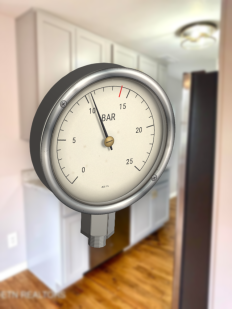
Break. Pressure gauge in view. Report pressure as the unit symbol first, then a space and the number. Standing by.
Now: bar 10.5
